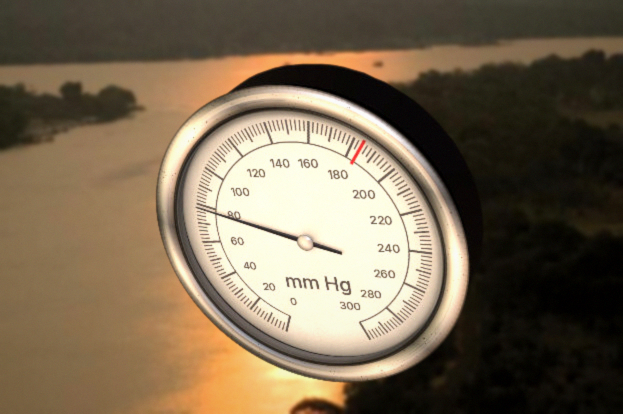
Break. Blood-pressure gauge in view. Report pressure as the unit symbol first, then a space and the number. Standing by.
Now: mmHg 80
